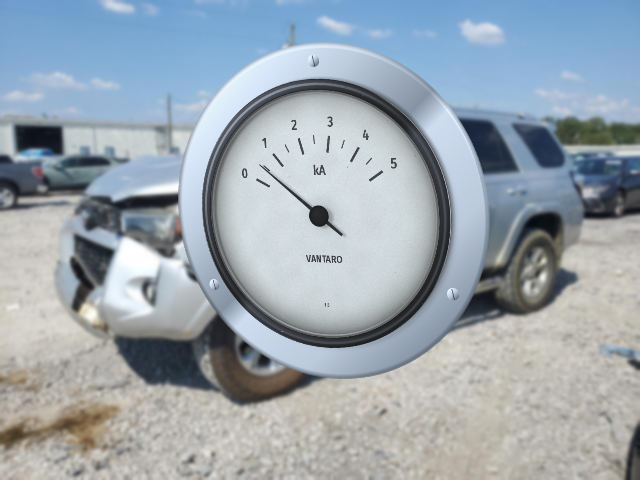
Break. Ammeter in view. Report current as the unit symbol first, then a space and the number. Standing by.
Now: kA 0.5
